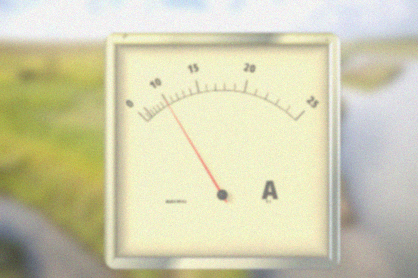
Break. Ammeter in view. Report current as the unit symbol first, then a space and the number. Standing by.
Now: A 10
